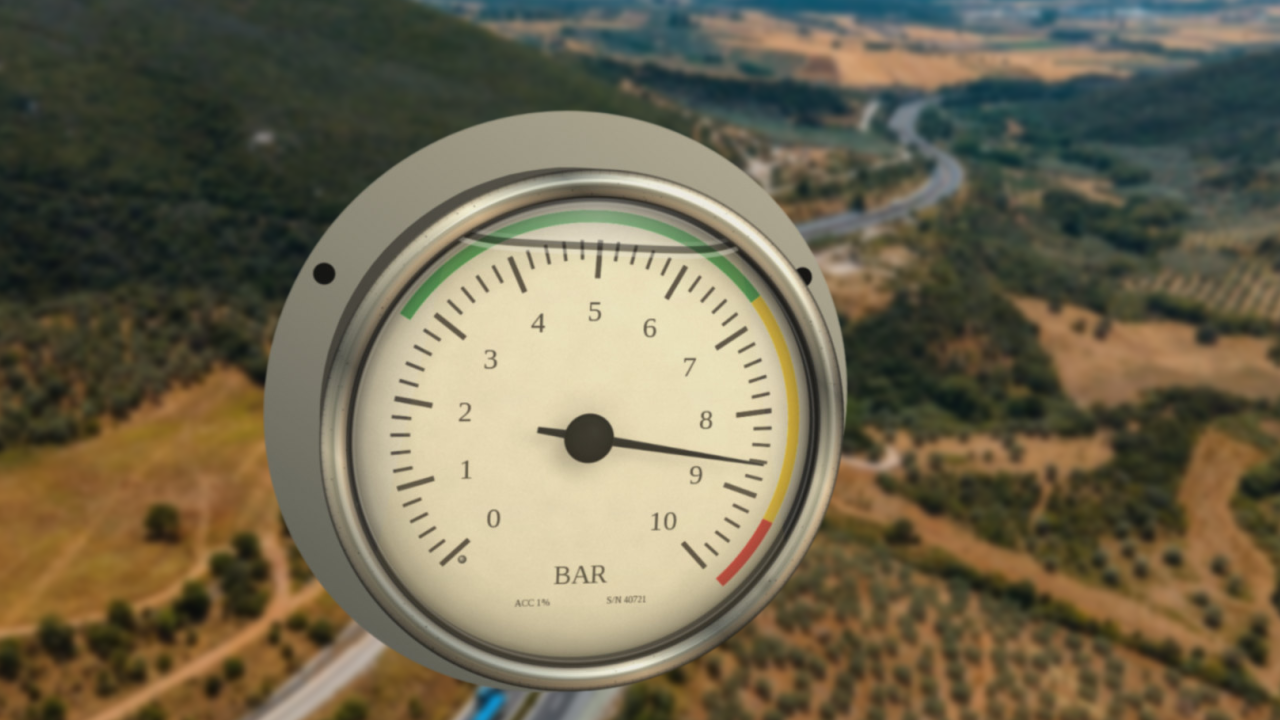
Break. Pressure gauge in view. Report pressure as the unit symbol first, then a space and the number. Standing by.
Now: bar 8.6
